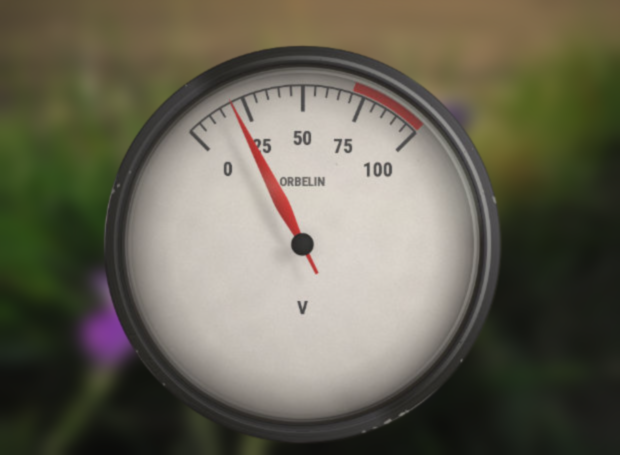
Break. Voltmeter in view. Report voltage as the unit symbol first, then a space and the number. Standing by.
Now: V 20
